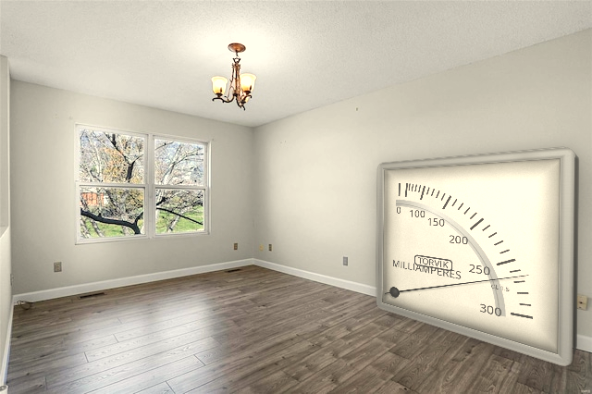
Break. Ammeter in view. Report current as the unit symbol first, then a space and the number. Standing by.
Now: mA 265
